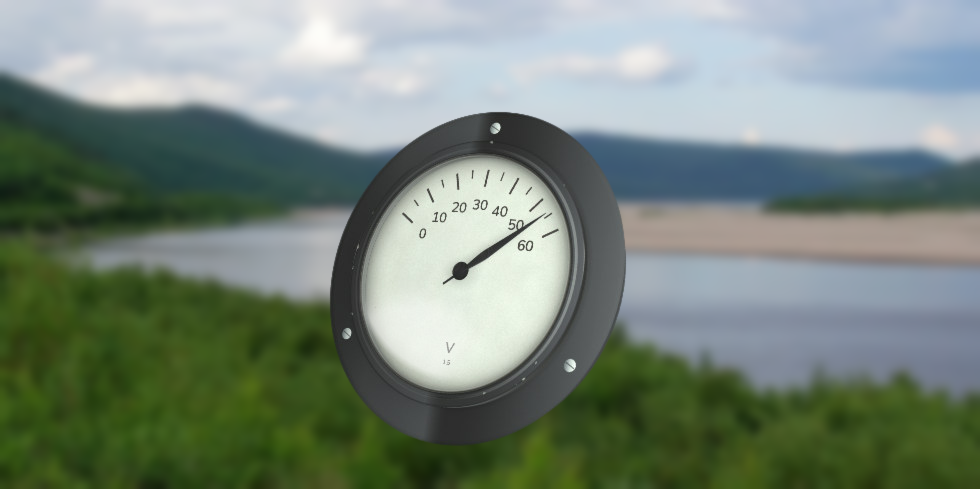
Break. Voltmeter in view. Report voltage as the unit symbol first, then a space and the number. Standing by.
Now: V 55
